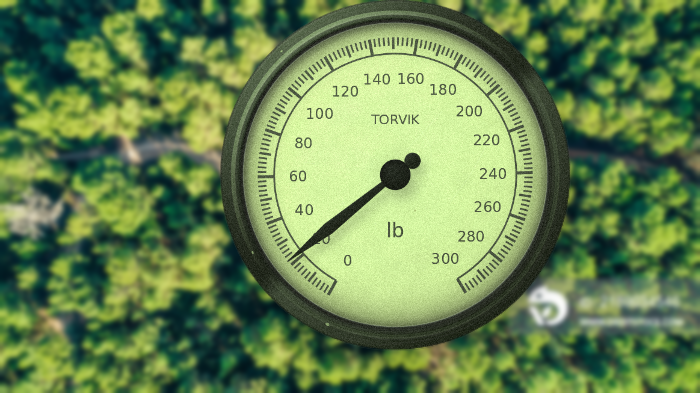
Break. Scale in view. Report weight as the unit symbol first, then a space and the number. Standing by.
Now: lb 22
